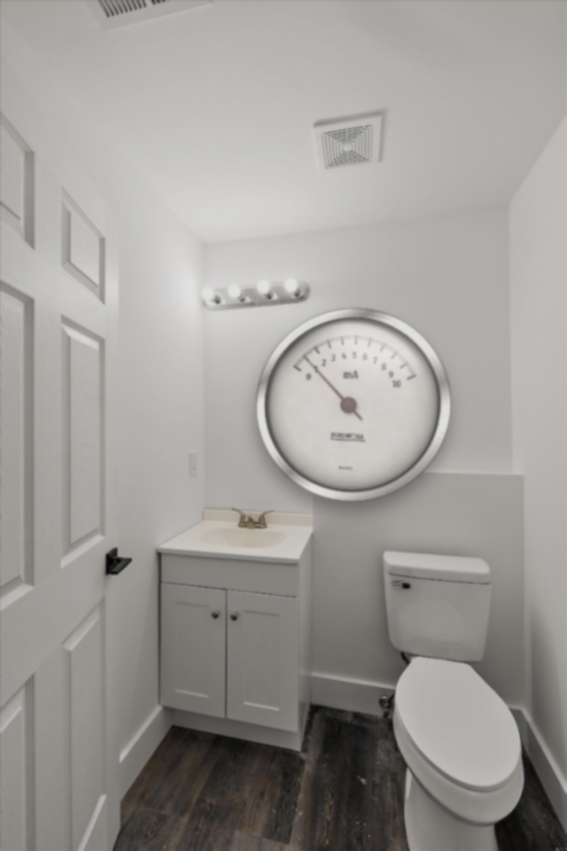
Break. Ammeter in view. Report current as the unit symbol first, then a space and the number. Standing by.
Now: mA 1
